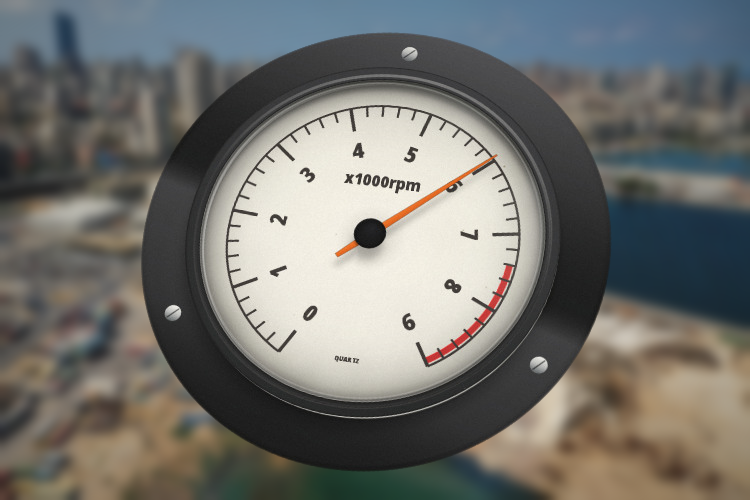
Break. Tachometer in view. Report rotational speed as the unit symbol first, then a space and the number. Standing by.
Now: rpm 6000
